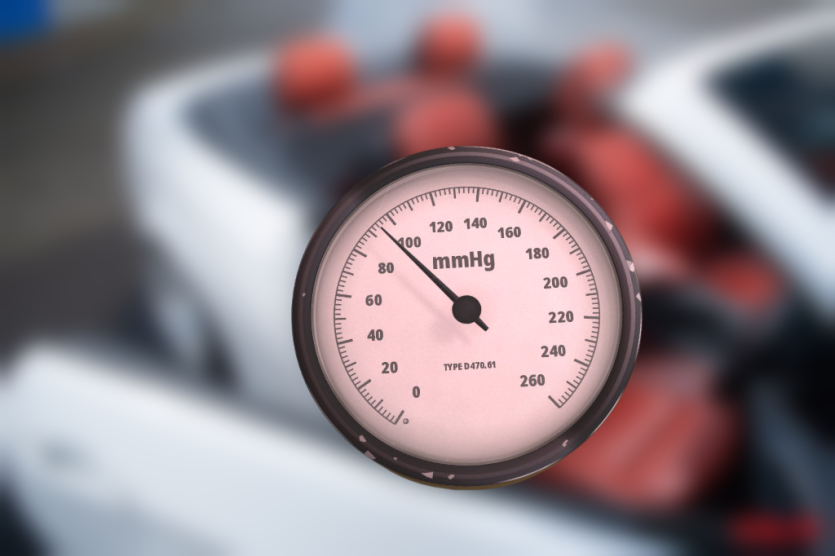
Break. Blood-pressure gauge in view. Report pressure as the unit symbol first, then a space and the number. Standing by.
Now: mmHg 94
